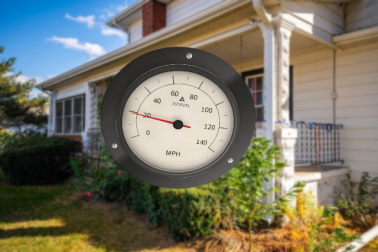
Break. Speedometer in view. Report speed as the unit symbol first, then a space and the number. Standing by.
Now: mph 20
